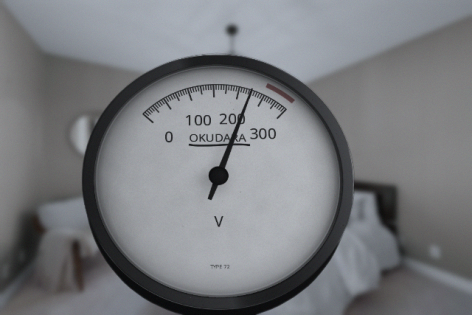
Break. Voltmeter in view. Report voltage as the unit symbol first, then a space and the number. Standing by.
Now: V 225
